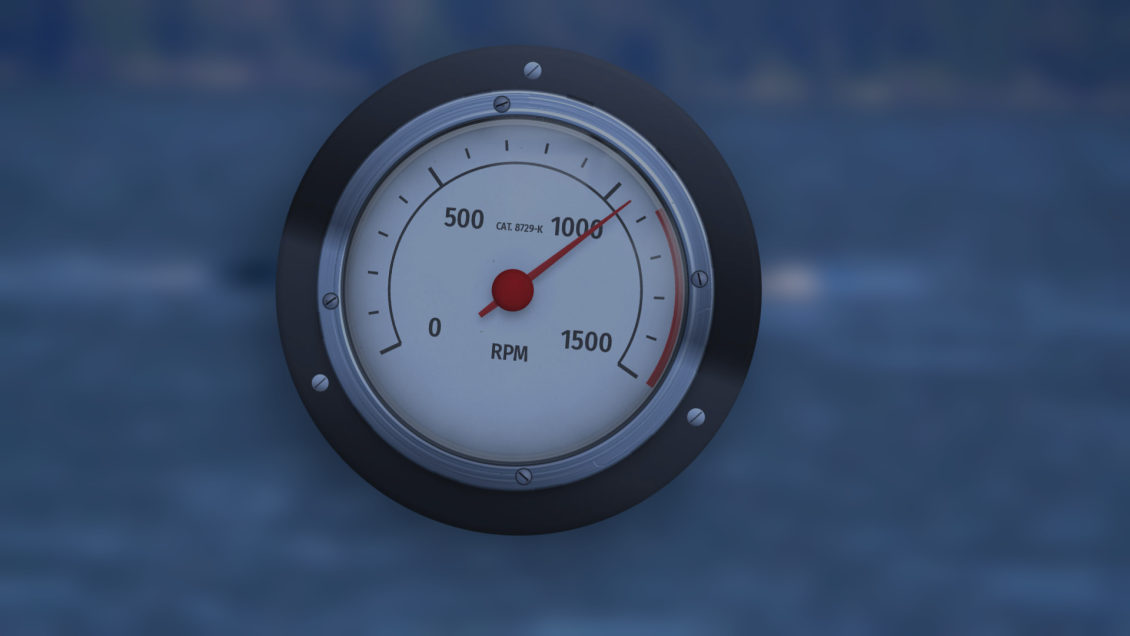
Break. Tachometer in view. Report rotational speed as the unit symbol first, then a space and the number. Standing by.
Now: rpm 1050
